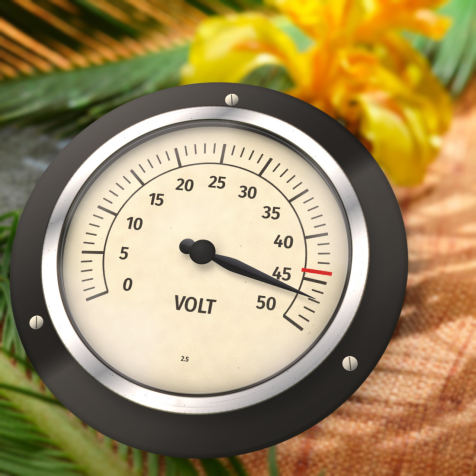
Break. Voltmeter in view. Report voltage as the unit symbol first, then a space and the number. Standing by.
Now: V 47
